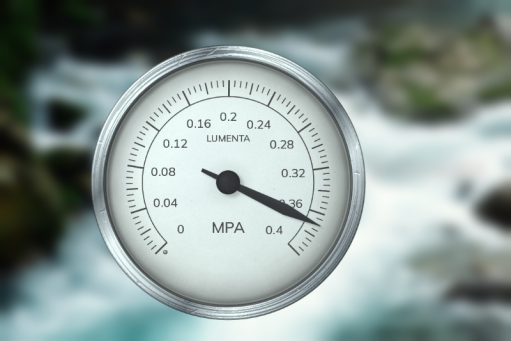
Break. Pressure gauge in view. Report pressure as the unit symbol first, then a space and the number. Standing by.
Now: MPa 0.37
